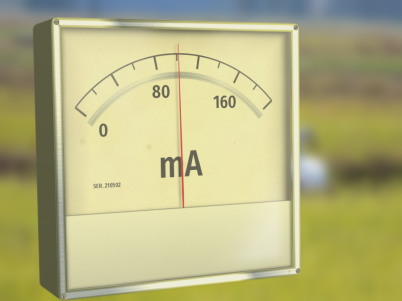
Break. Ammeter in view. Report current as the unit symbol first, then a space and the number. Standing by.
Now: mA 100
